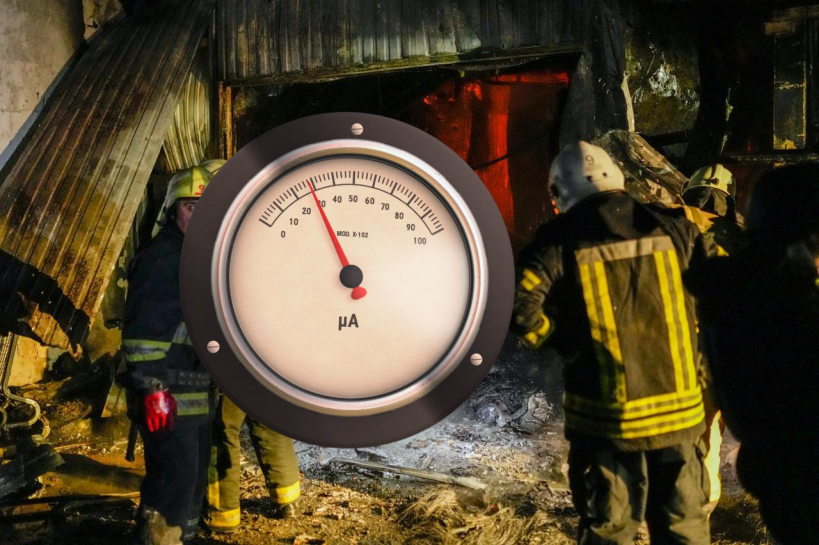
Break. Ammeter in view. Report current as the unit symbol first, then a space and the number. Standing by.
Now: µA 28
